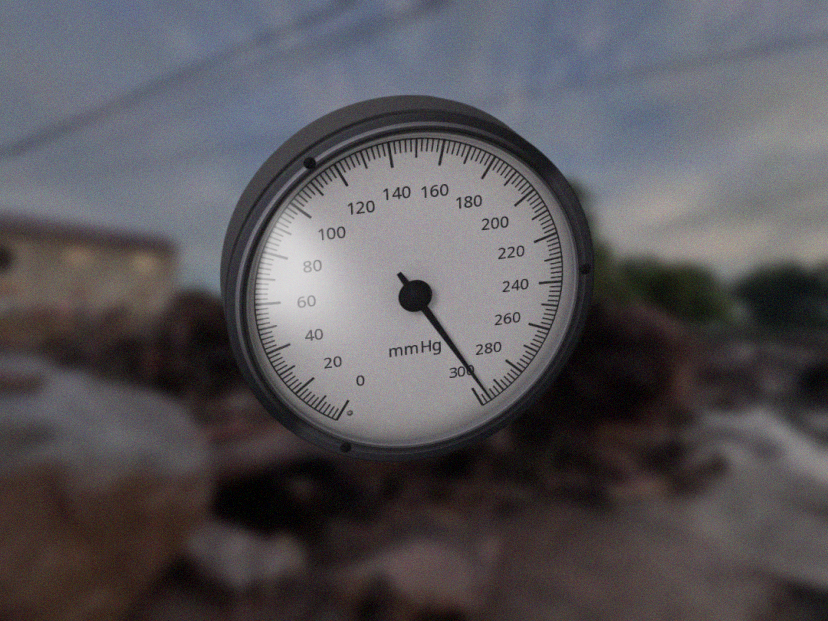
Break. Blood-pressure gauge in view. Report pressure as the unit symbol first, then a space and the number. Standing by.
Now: mmHg 296
